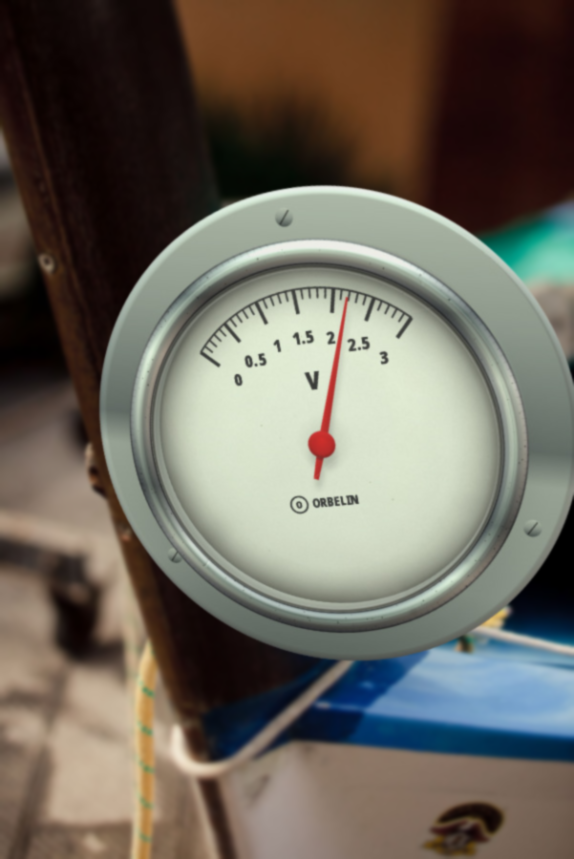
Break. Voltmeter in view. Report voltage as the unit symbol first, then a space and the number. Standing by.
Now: V 2.2
